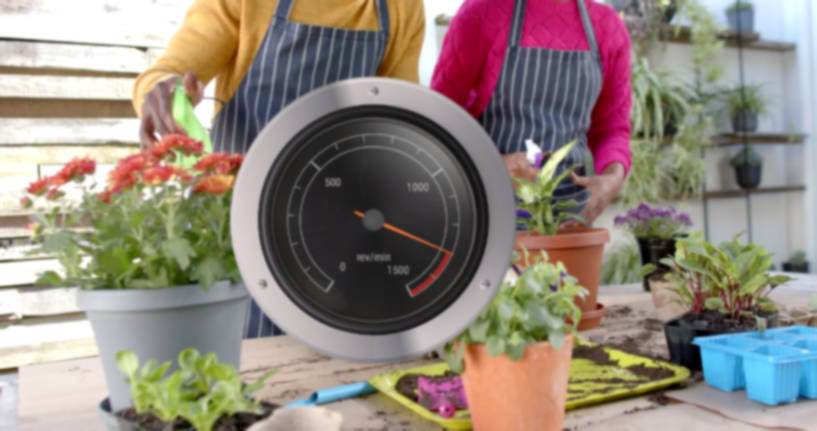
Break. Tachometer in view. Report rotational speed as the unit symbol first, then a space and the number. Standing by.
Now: rpm 1300
